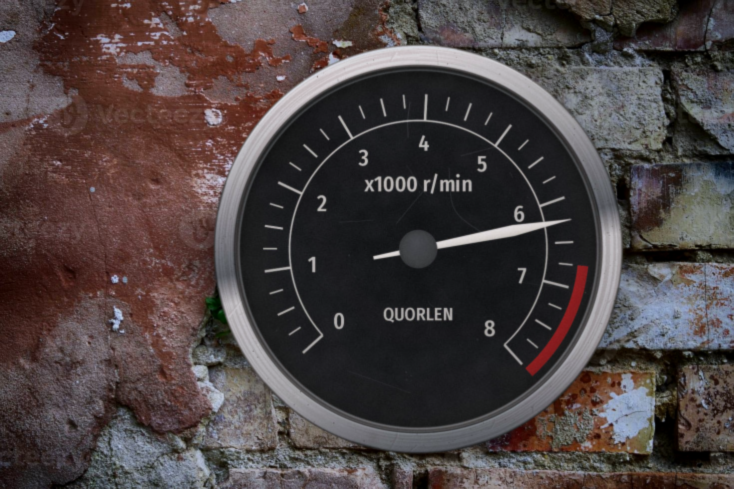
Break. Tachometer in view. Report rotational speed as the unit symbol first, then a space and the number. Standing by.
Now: rpm 6250
